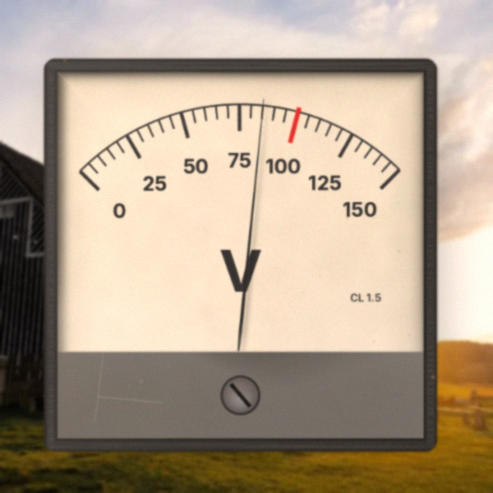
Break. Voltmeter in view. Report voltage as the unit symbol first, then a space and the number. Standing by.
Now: V 85
